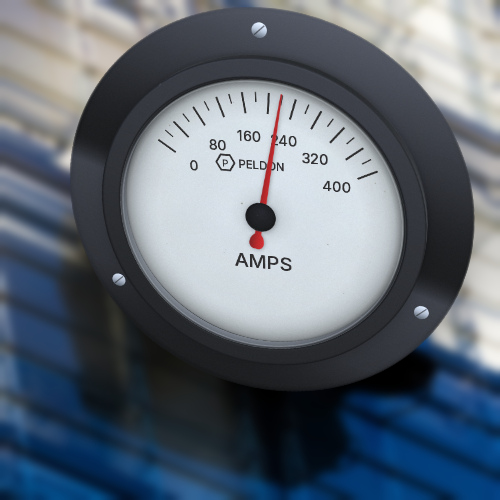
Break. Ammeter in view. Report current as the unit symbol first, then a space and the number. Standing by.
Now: A 220
